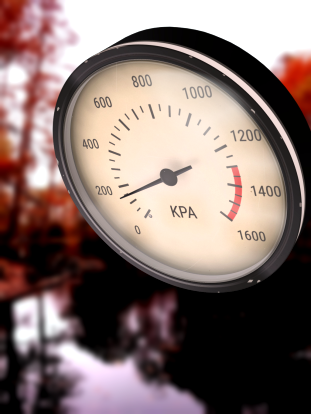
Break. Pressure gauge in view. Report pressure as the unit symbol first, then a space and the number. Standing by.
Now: kPa 150
